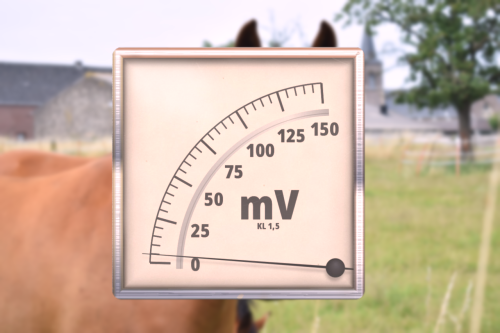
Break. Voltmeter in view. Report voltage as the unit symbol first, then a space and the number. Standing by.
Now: mV 5
